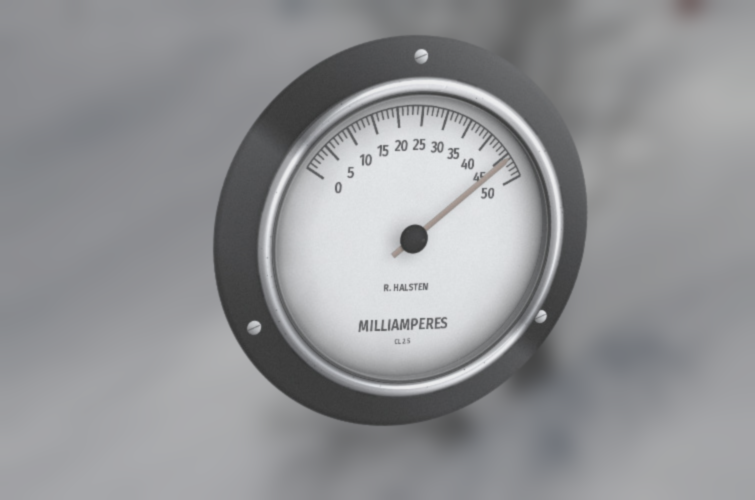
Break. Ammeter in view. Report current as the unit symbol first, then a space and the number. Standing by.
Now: mA 45
